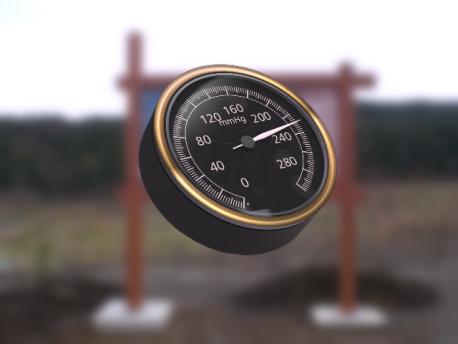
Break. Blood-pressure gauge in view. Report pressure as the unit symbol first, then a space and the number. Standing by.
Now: mmHg 230
